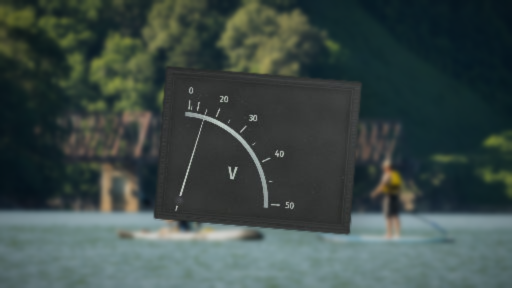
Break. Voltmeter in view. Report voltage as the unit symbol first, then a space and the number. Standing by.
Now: V 15
